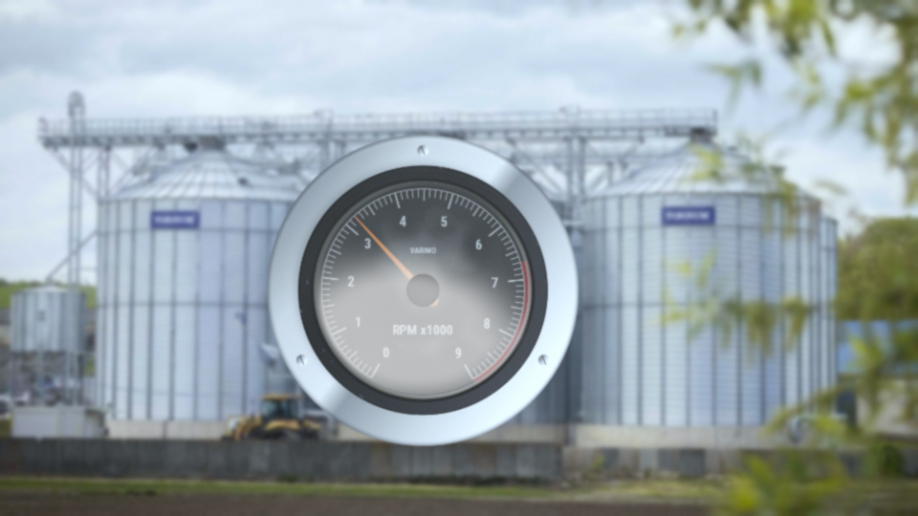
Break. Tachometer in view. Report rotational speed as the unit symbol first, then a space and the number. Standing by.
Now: rpm 3200
